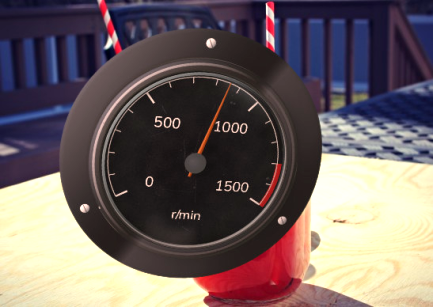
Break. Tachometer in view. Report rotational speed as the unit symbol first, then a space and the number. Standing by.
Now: rpm 850
